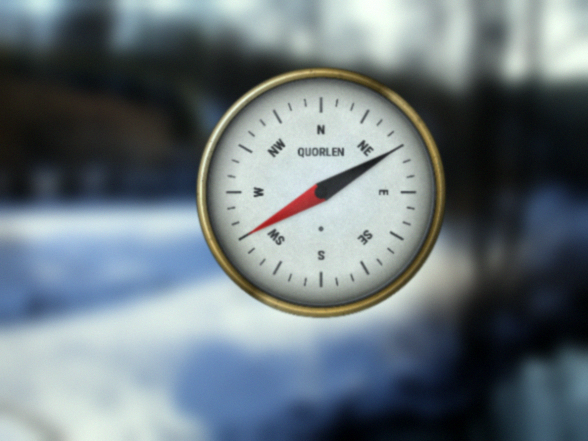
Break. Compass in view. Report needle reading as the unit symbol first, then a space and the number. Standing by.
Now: ° 240
